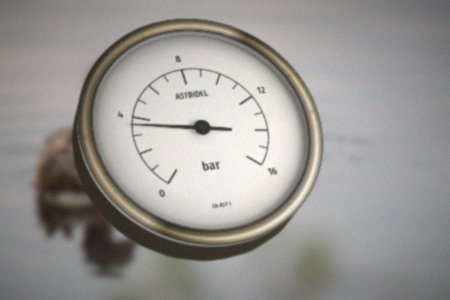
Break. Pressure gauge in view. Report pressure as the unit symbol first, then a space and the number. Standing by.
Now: bar 3.5
